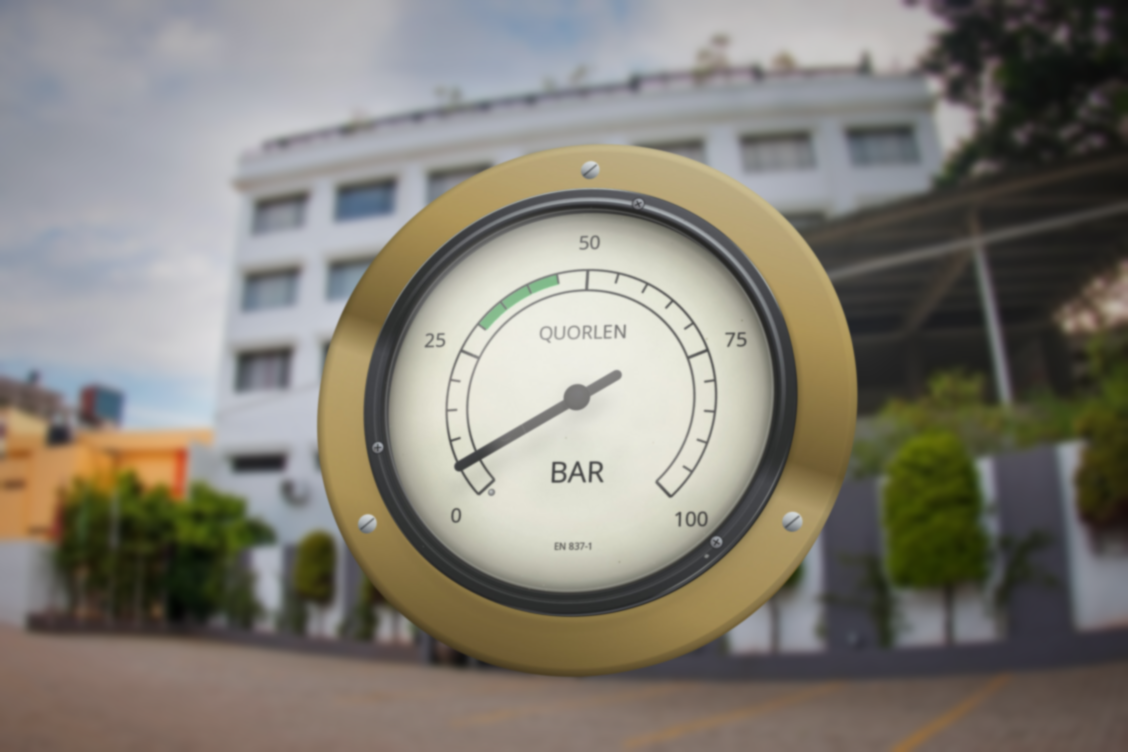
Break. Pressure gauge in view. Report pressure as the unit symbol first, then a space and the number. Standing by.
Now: bar 5
